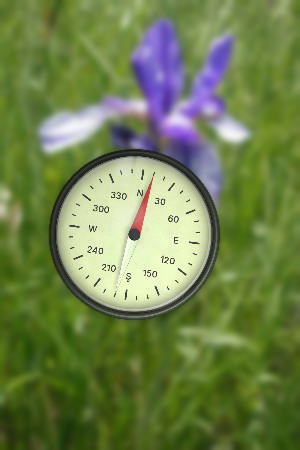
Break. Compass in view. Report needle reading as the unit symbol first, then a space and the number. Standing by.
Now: ° 10
